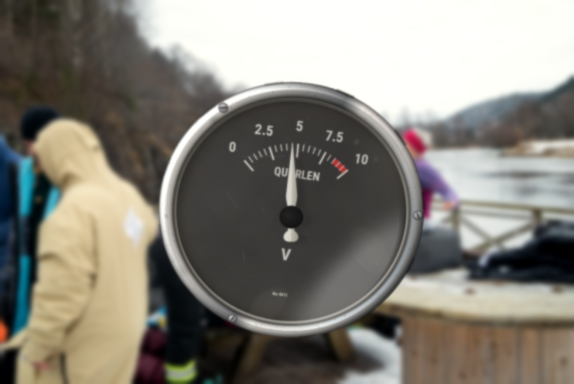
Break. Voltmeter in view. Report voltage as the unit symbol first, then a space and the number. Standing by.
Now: V 4.5
